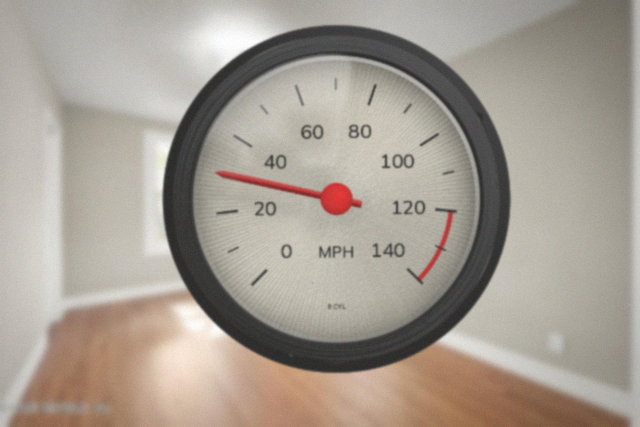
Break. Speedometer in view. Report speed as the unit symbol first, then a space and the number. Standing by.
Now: mph 30
